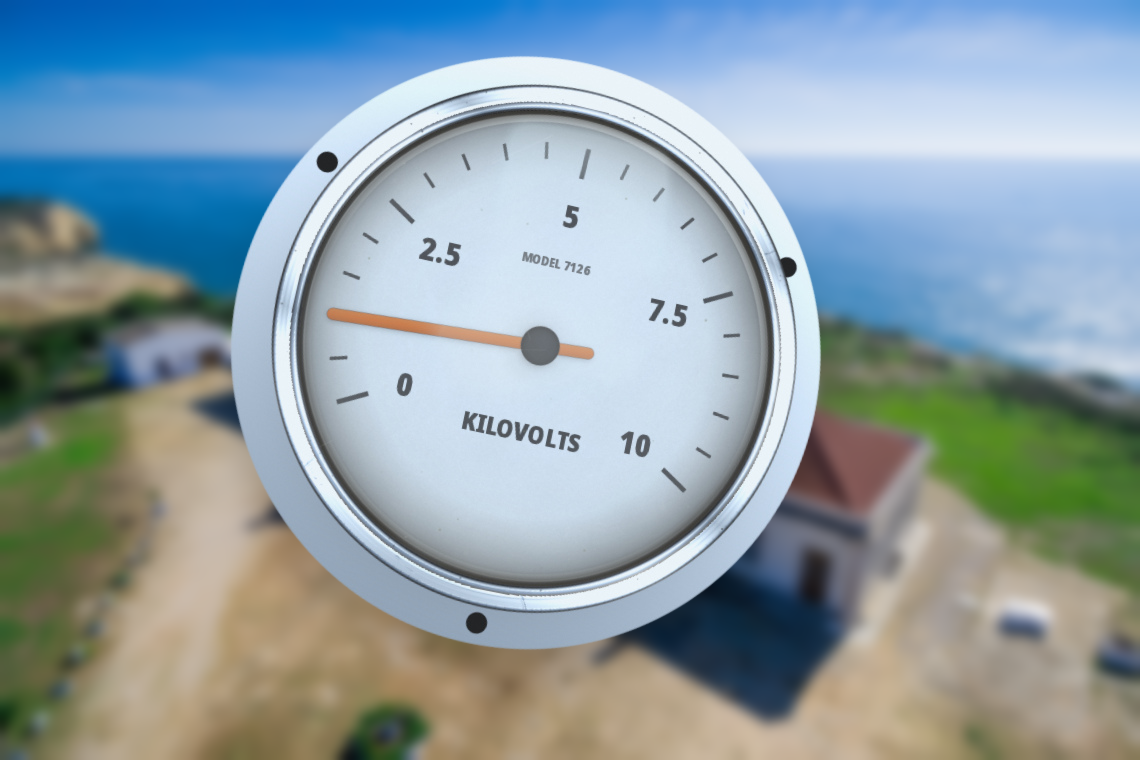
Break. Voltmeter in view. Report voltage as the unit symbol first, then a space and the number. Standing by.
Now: kV 1
